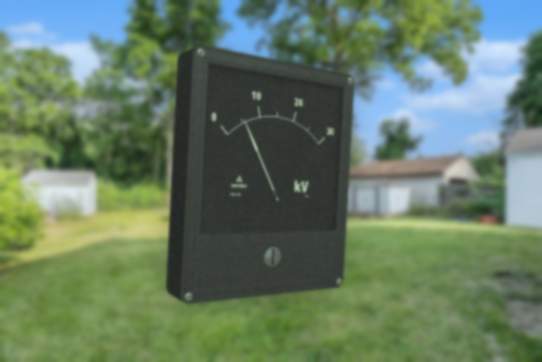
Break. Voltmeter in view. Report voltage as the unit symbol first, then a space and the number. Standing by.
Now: kV 5
